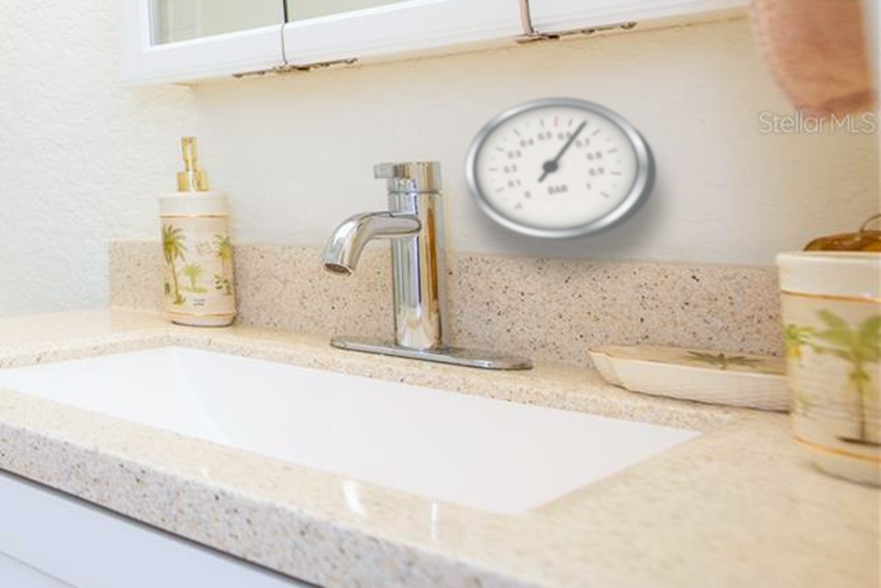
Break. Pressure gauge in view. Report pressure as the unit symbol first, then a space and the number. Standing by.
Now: bar 0.65
